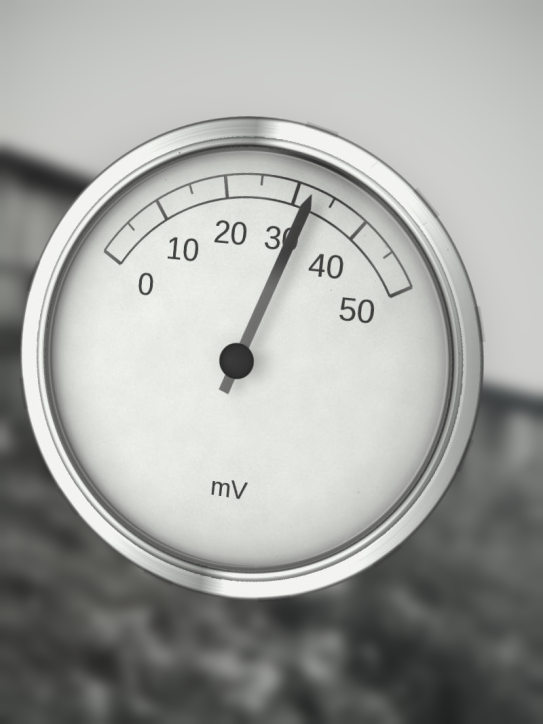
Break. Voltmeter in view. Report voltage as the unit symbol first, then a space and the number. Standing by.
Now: mV 32.5
